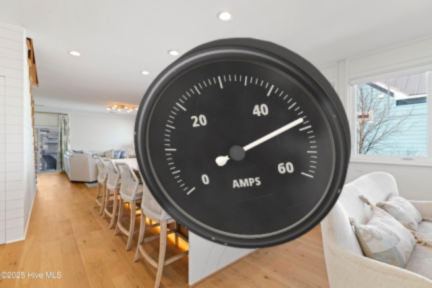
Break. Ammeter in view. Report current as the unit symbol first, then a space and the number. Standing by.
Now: A 48
